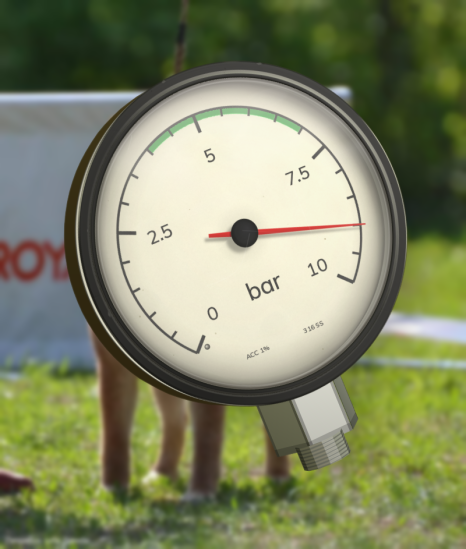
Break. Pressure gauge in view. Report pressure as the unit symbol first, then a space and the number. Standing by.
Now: bar 9
